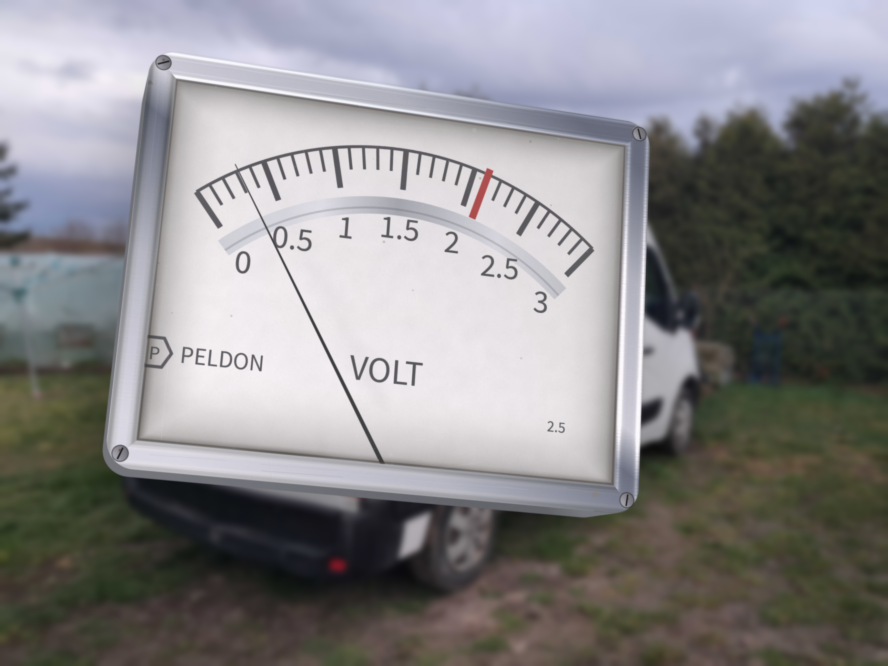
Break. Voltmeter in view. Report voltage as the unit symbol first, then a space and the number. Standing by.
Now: V 0.3
